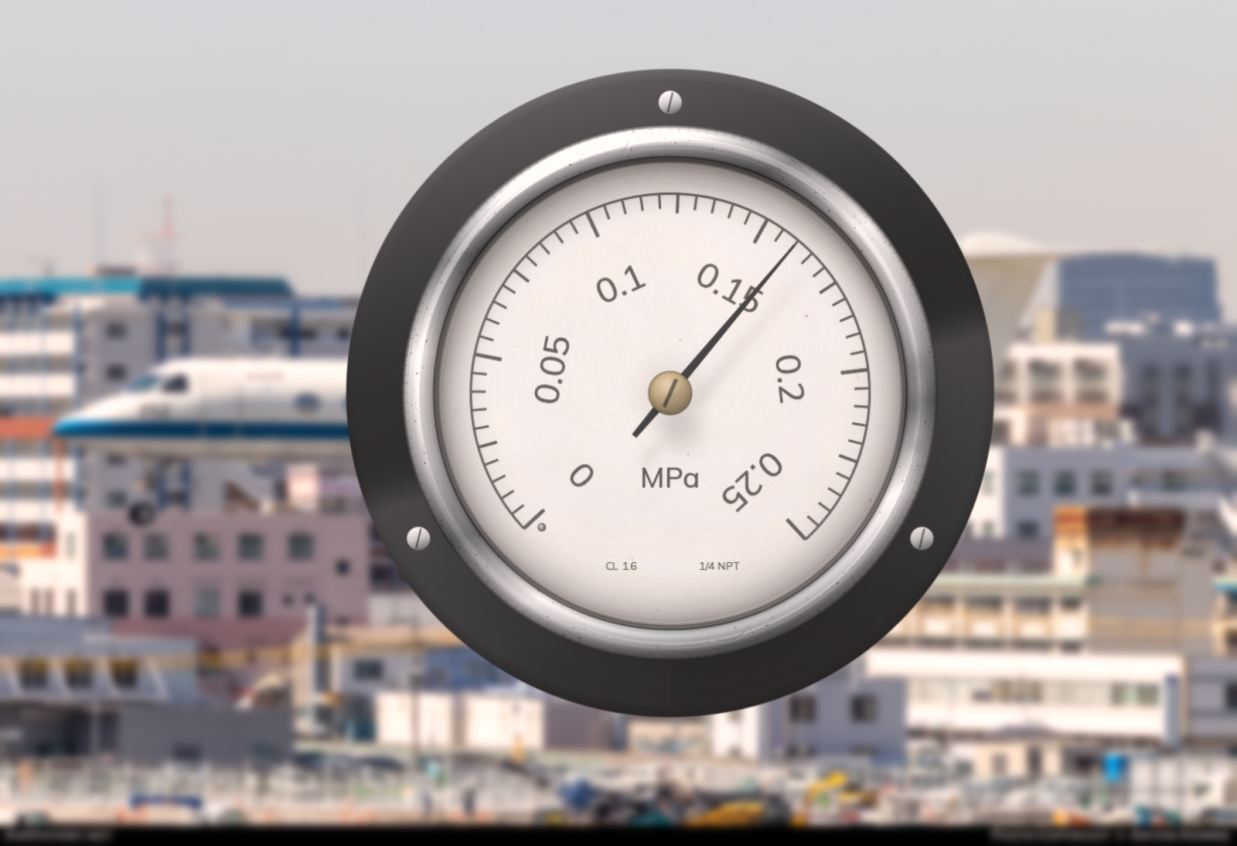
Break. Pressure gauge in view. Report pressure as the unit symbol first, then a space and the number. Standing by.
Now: MPa 0.16
